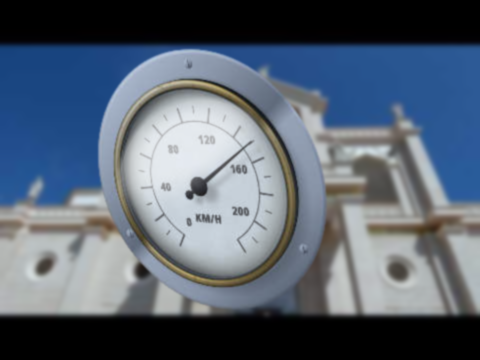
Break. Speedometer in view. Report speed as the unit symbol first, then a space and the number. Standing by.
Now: km/h 150
